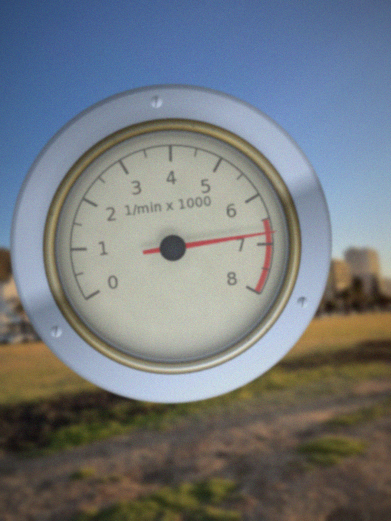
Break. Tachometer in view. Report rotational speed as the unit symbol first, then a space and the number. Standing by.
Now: rpm 6750
